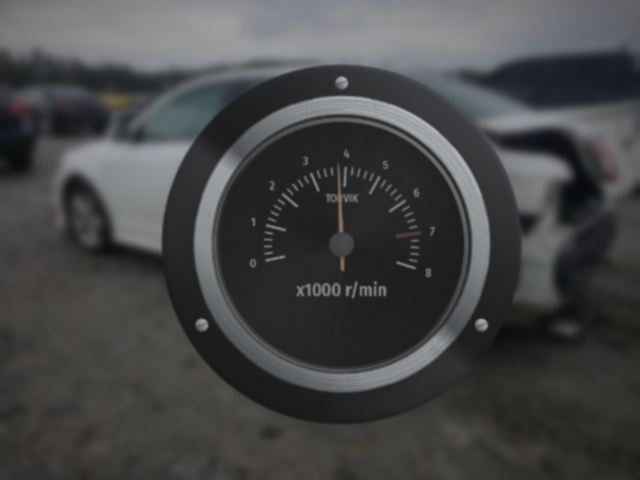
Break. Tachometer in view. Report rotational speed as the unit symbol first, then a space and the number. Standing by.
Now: rpm 3800
